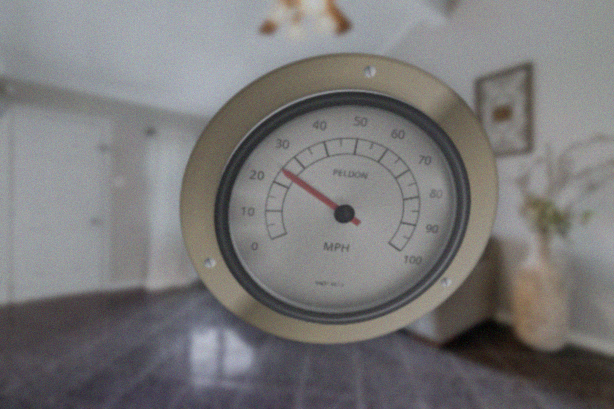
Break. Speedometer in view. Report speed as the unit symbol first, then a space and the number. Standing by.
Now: mph 25
